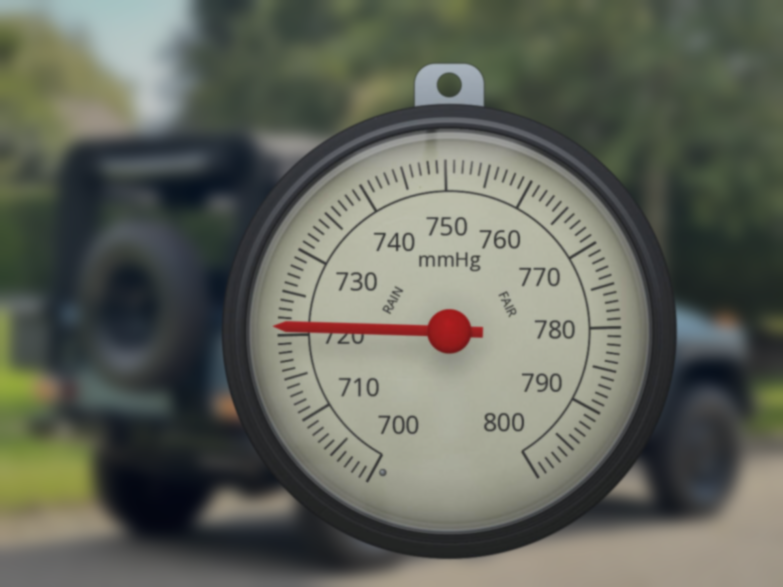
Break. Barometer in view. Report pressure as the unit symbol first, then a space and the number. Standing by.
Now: mmHg 721
